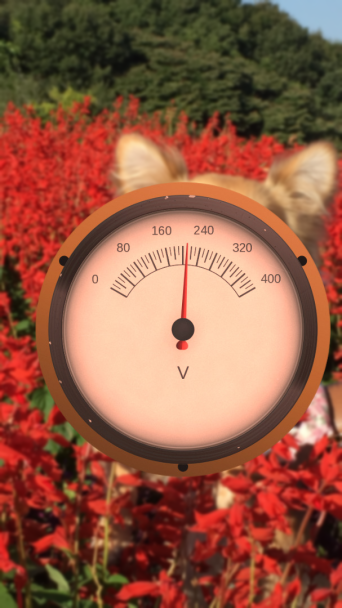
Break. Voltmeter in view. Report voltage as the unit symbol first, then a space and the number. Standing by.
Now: V 210
